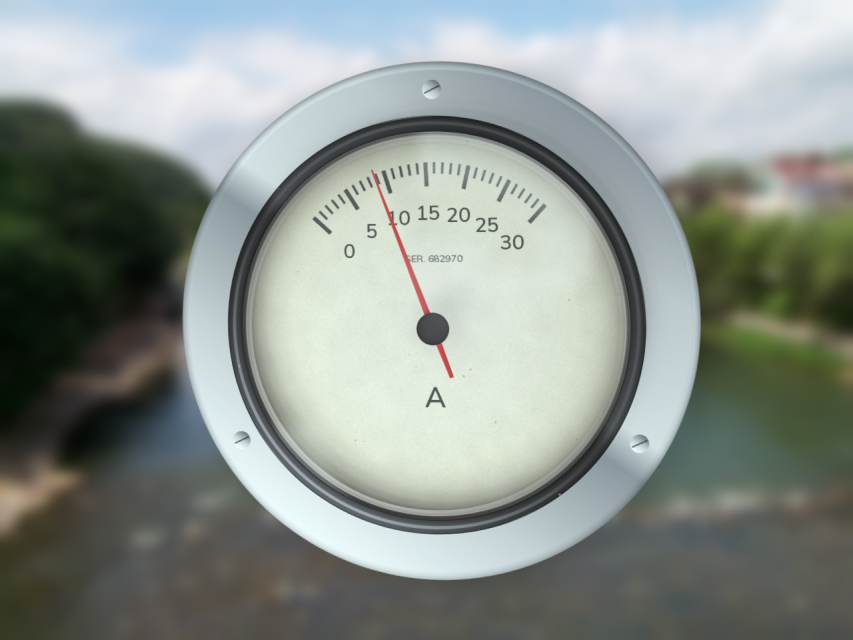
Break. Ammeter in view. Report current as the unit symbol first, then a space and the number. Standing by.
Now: A 9
